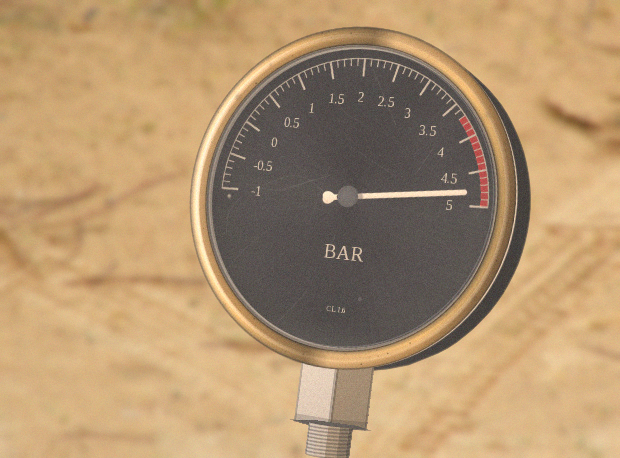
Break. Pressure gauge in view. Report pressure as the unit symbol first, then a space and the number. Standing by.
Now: bar 4.8
